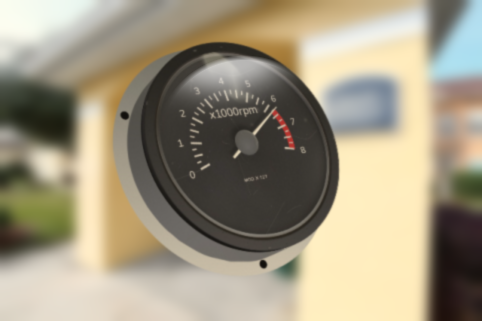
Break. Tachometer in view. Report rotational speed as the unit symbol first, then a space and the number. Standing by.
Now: rpm 6250
